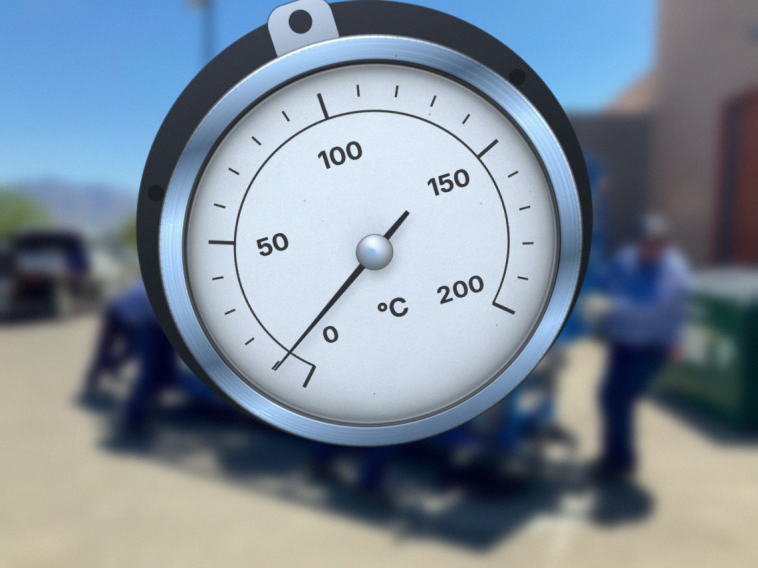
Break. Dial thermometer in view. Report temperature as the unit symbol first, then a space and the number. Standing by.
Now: °C 10
